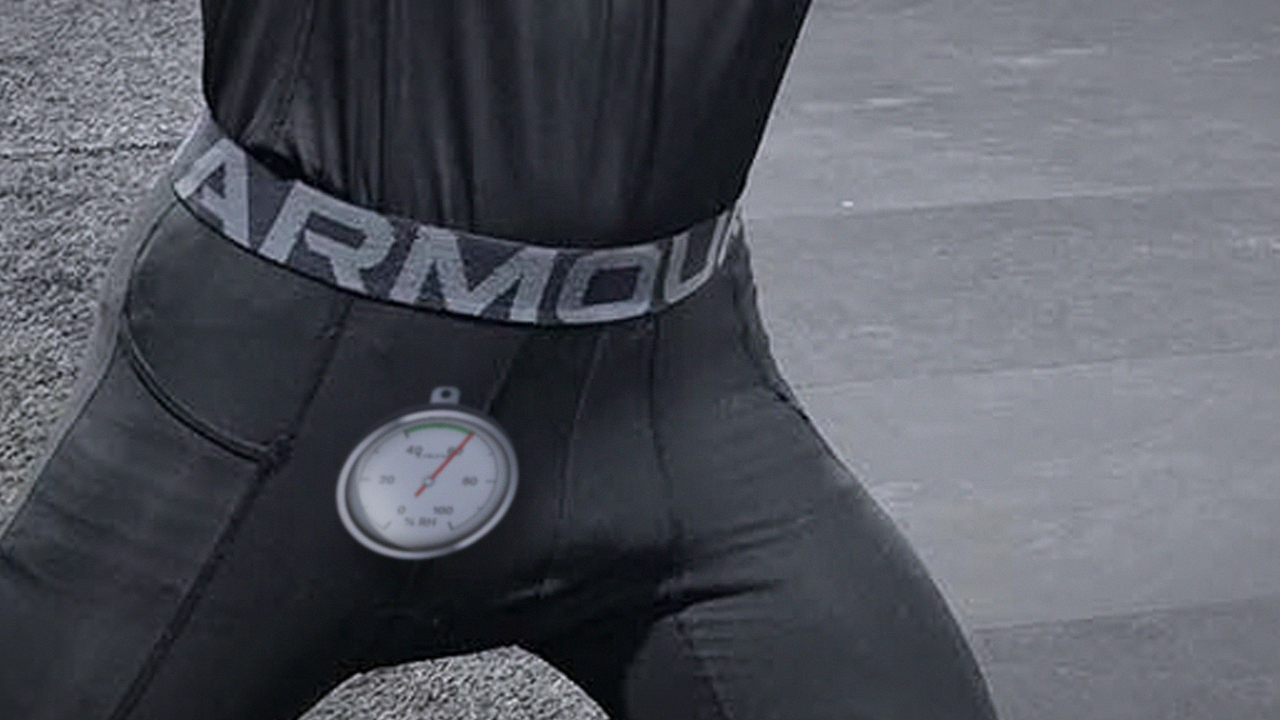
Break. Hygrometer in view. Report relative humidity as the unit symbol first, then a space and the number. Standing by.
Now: % 60
